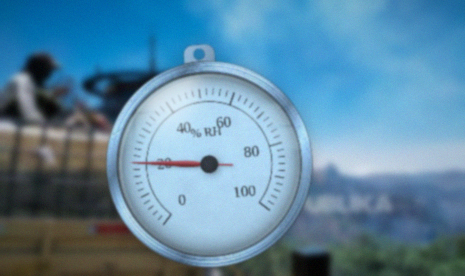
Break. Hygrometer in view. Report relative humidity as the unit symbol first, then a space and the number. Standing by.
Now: % 20
